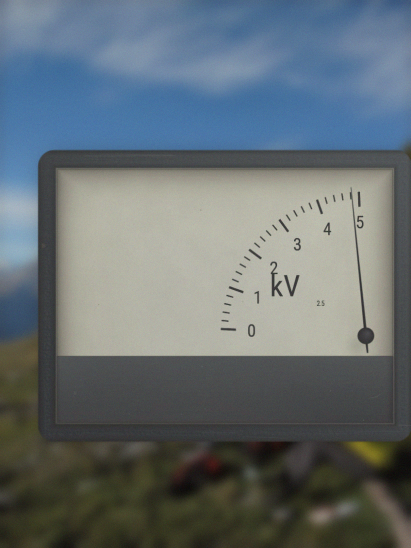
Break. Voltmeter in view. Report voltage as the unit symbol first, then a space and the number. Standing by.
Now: kV 4.8
